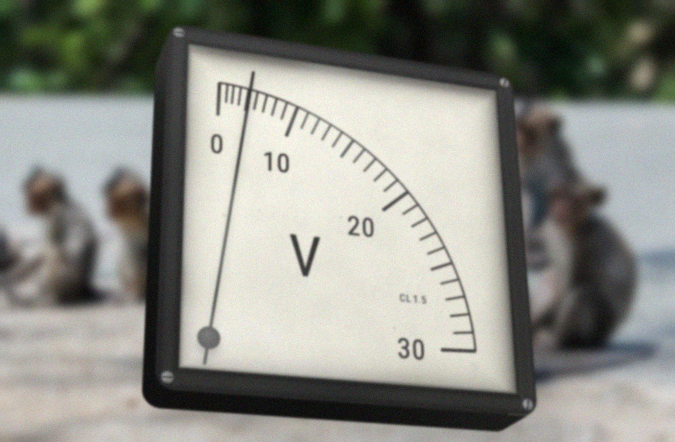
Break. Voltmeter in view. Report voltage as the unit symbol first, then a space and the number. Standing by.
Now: V 5
